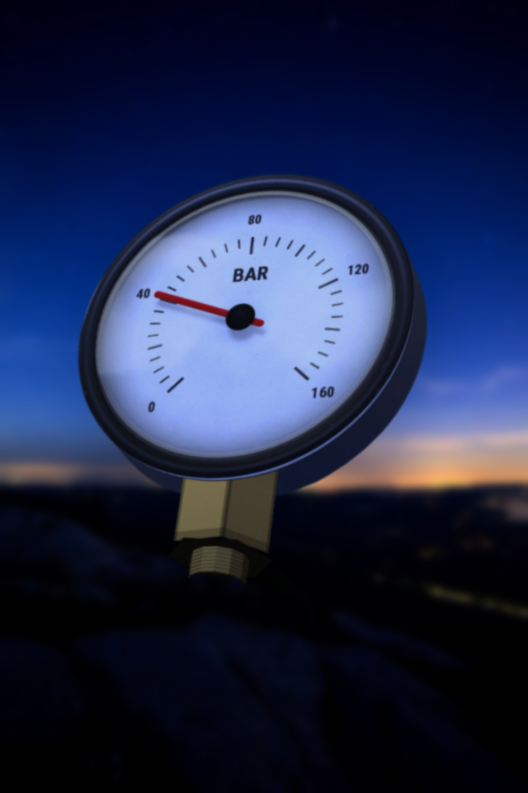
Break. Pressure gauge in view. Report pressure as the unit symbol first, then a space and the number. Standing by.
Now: bar 40
